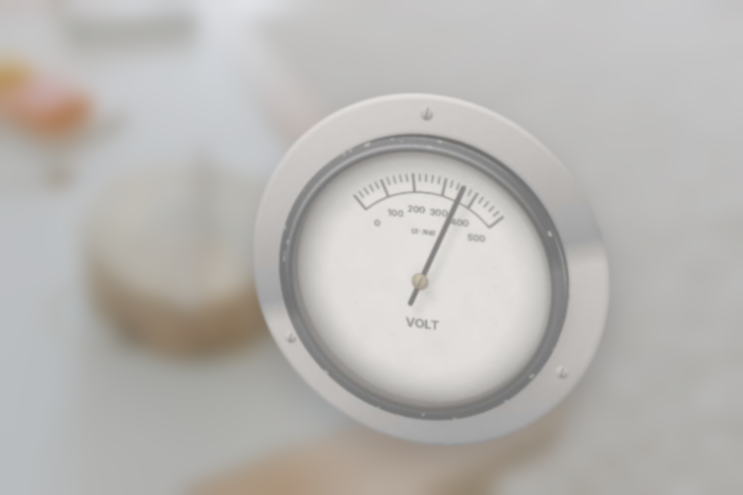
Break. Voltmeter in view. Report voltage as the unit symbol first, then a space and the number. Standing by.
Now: V 360
